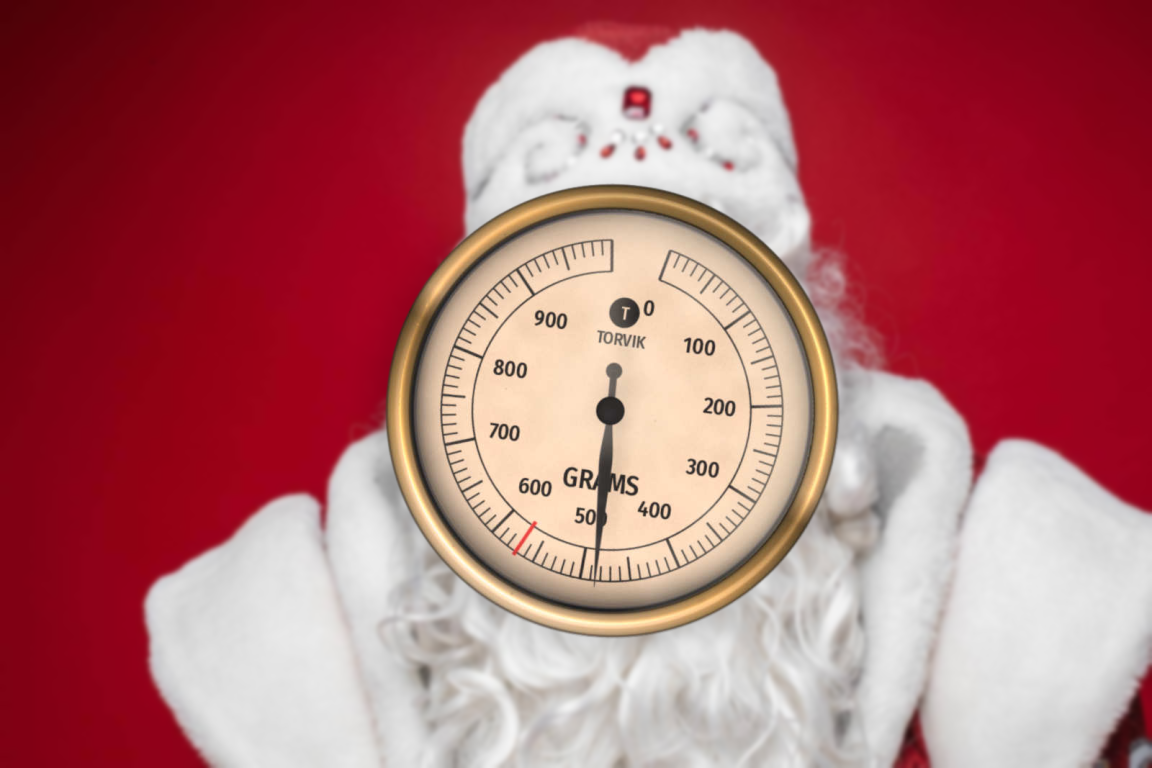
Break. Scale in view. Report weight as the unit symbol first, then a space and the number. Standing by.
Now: g 485
